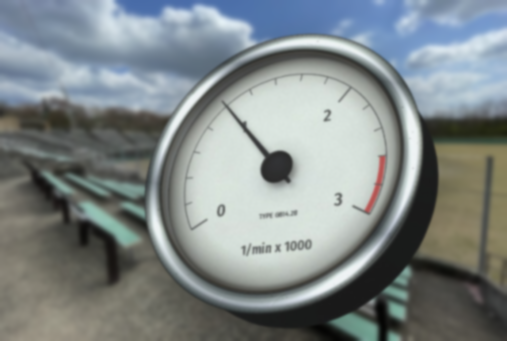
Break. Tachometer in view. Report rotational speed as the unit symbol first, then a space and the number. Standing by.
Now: rpm 1000
